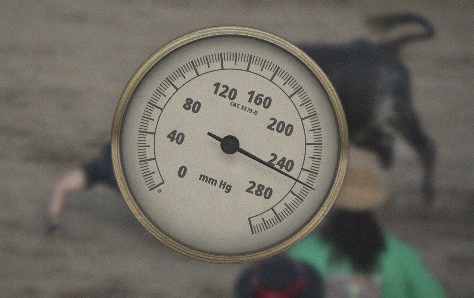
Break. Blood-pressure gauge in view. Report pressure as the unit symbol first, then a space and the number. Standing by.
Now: mmHg 250
